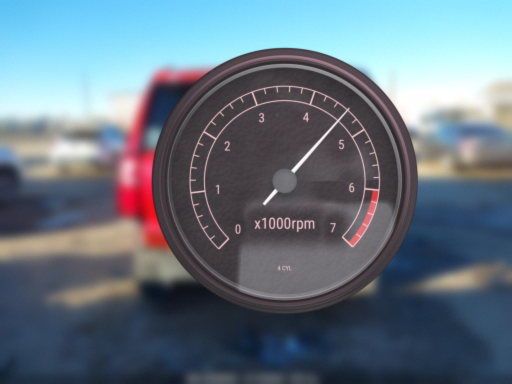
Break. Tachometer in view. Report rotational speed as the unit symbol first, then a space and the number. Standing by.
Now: rpm 4600
